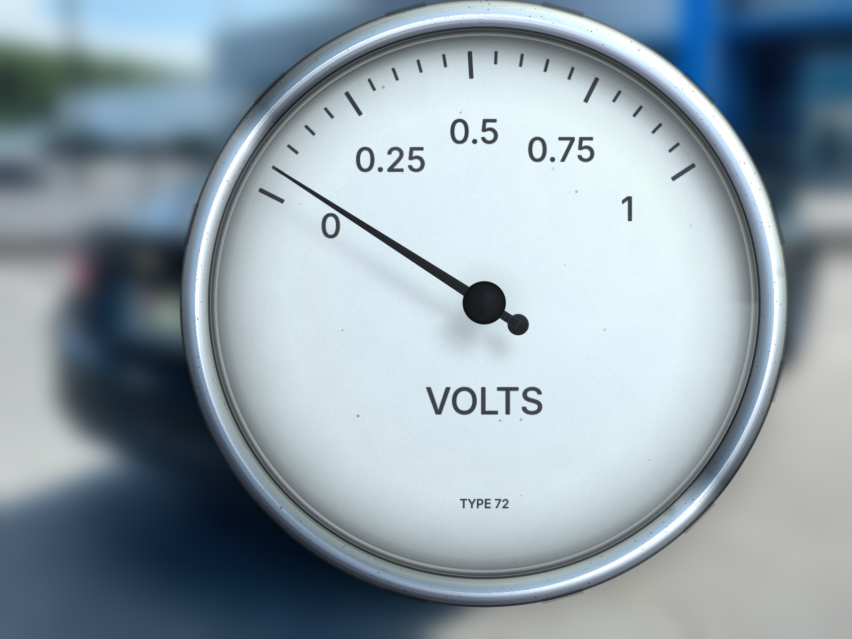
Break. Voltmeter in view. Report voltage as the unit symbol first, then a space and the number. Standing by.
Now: V 0.05
